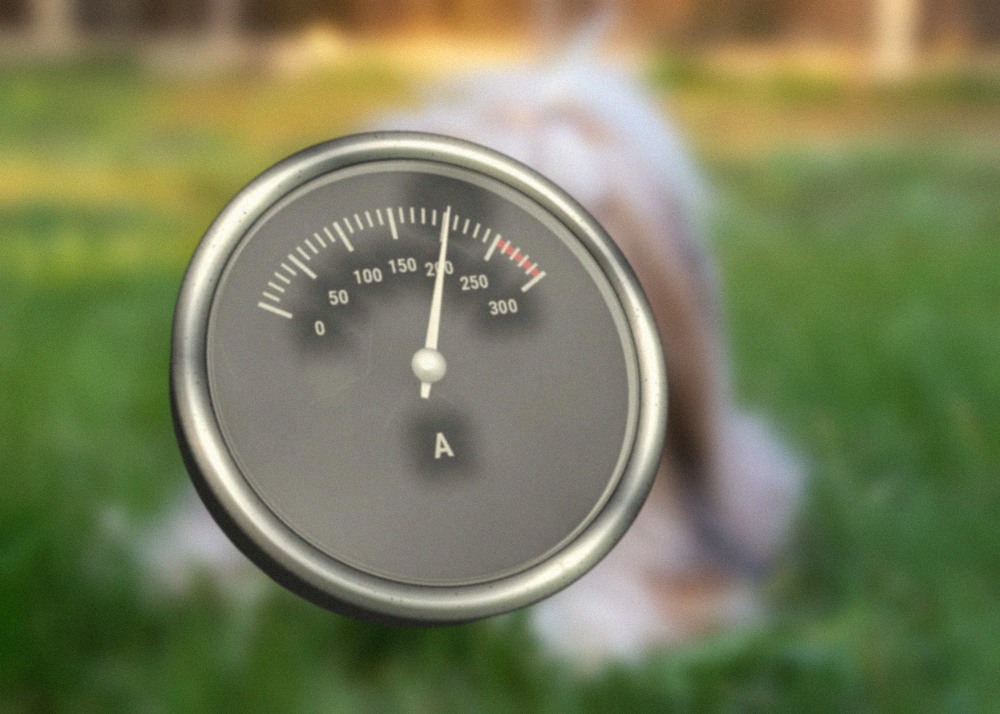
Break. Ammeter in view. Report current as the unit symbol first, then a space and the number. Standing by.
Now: A 200
